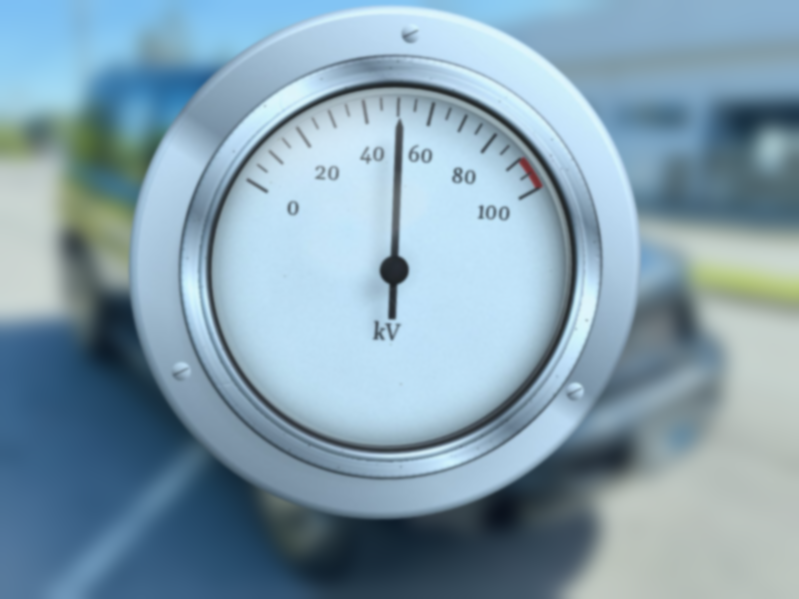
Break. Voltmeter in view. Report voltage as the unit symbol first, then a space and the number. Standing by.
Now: kV 50
